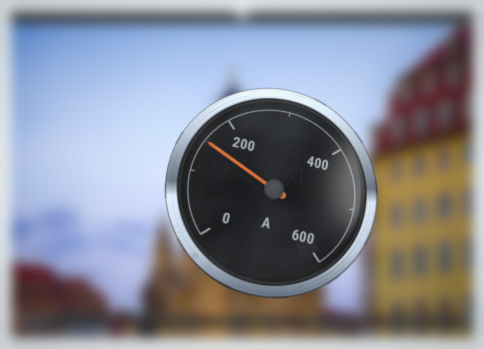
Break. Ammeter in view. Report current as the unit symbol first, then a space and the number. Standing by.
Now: A 150
